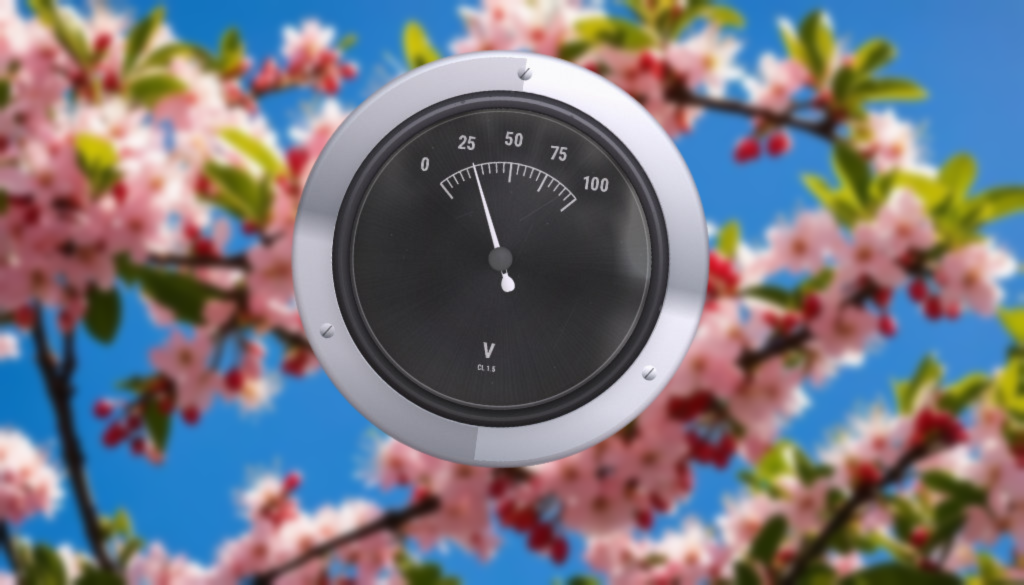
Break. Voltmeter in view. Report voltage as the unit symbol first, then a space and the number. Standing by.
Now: V 25
